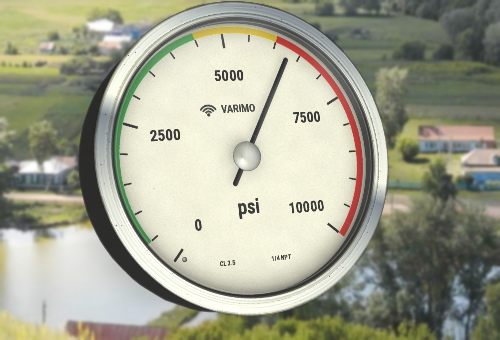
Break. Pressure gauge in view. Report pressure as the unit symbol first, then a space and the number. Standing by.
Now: psi 6250
